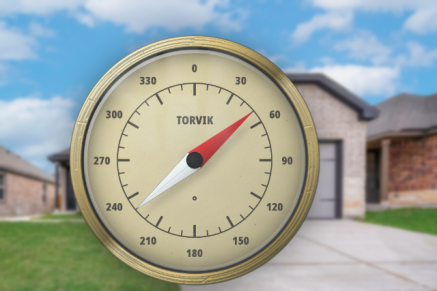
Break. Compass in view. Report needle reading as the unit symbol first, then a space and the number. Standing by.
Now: ° 50
